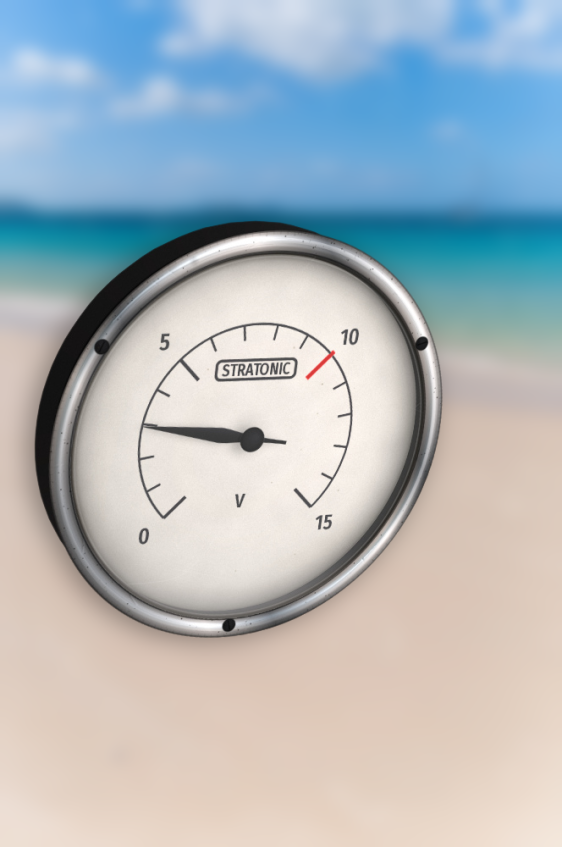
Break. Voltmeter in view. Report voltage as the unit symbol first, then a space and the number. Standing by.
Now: V 3
